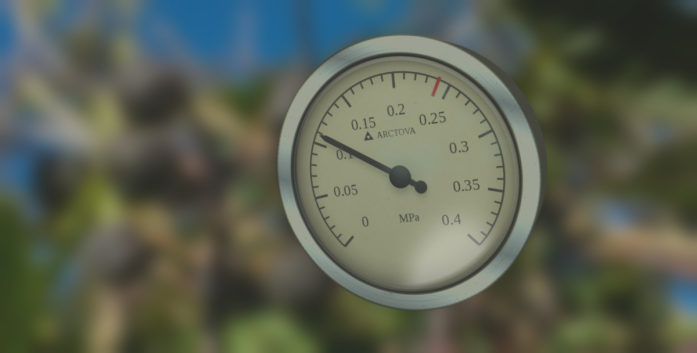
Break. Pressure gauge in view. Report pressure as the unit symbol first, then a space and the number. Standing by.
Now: MPa 0.11
